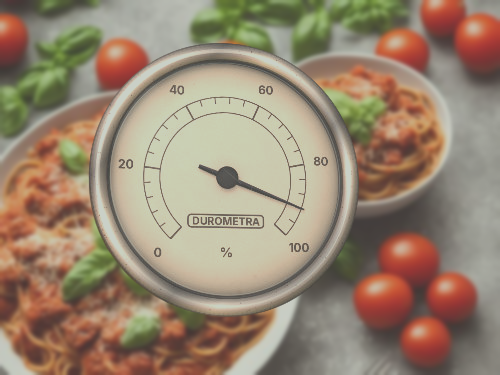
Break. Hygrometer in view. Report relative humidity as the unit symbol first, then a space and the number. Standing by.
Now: % 92
